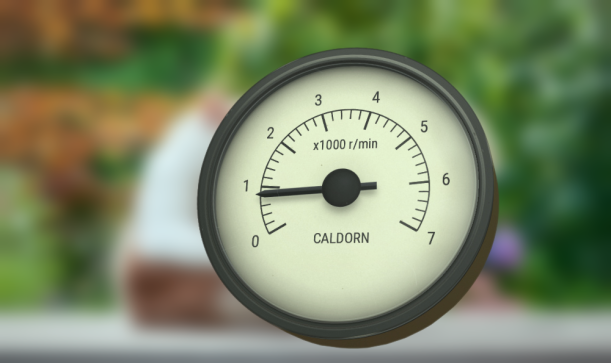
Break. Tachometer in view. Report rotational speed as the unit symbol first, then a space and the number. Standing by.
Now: rpm 800
